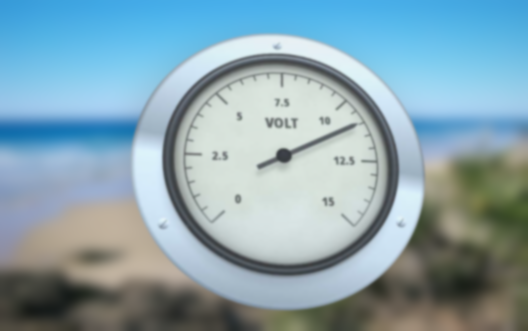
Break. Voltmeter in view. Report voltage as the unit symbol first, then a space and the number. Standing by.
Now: V 11
